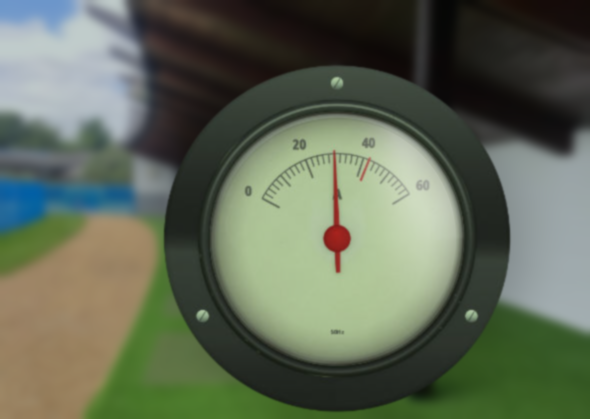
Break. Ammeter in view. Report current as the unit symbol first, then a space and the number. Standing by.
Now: A 30
